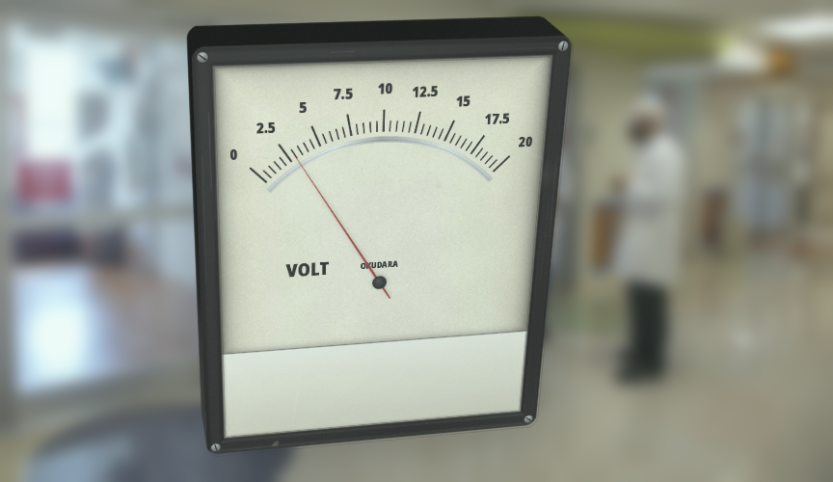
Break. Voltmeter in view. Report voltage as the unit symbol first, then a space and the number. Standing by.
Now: V 3
